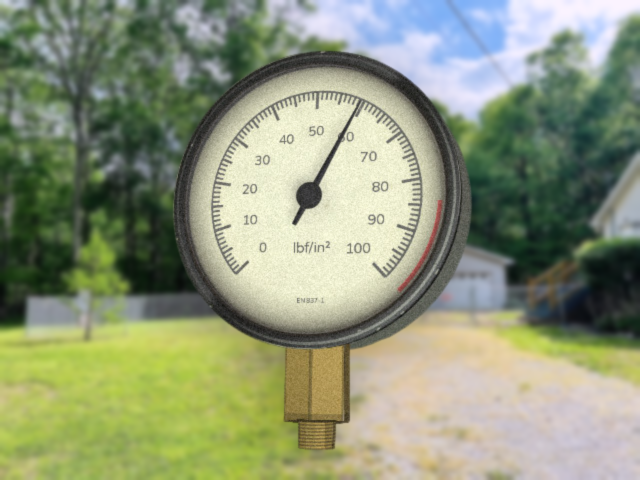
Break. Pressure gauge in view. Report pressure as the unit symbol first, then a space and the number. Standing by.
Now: psi 60
